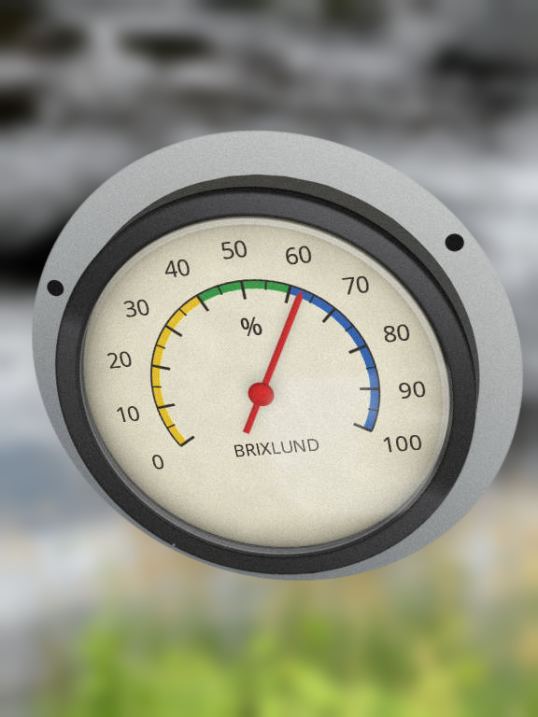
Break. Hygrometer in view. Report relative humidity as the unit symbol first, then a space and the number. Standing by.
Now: % 62.5
